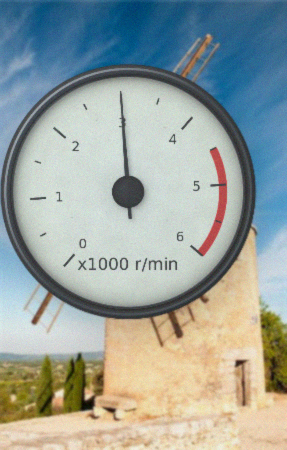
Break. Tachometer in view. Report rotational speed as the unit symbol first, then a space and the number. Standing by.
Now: rpm 3000
